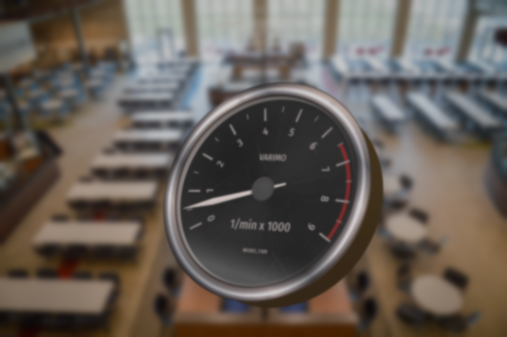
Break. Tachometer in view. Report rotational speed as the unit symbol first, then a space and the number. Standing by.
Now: rpm 500
